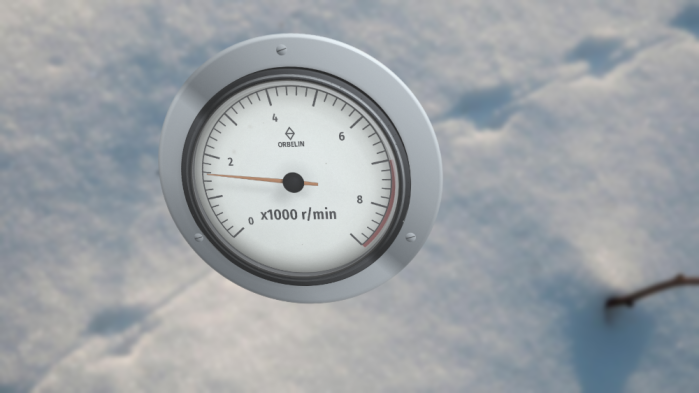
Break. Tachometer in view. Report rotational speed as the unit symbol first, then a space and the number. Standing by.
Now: rpm 1600
